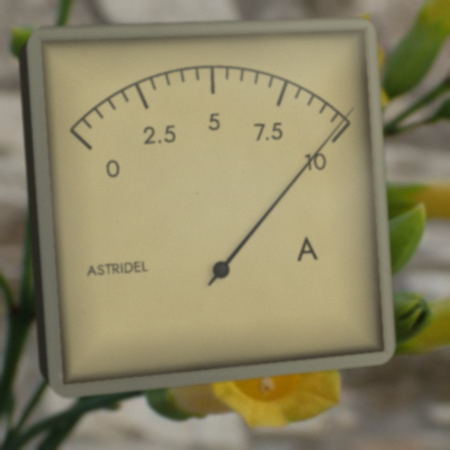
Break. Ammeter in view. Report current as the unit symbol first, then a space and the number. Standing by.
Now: A 9.75
